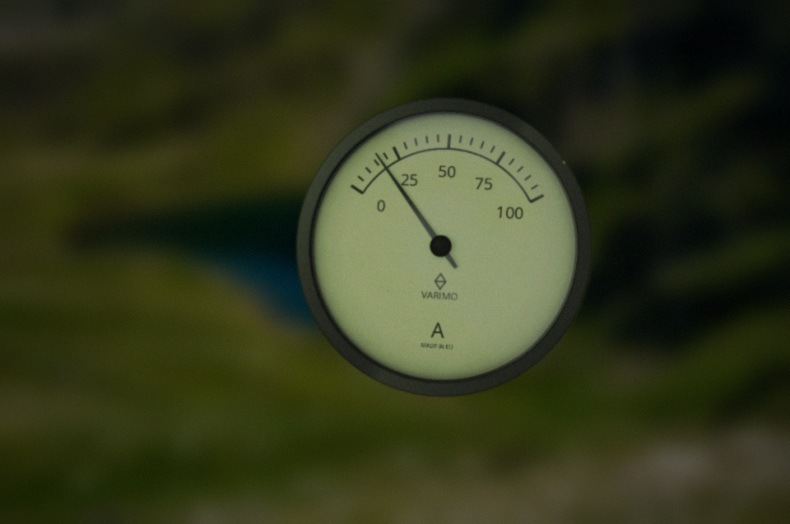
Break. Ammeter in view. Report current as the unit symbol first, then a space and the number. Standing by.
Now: A 17.5
